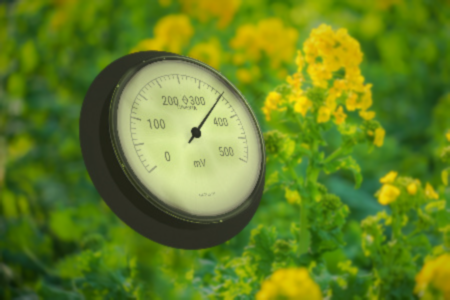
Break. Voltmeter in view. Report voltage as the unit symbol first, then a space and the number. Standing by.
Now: mV 350
